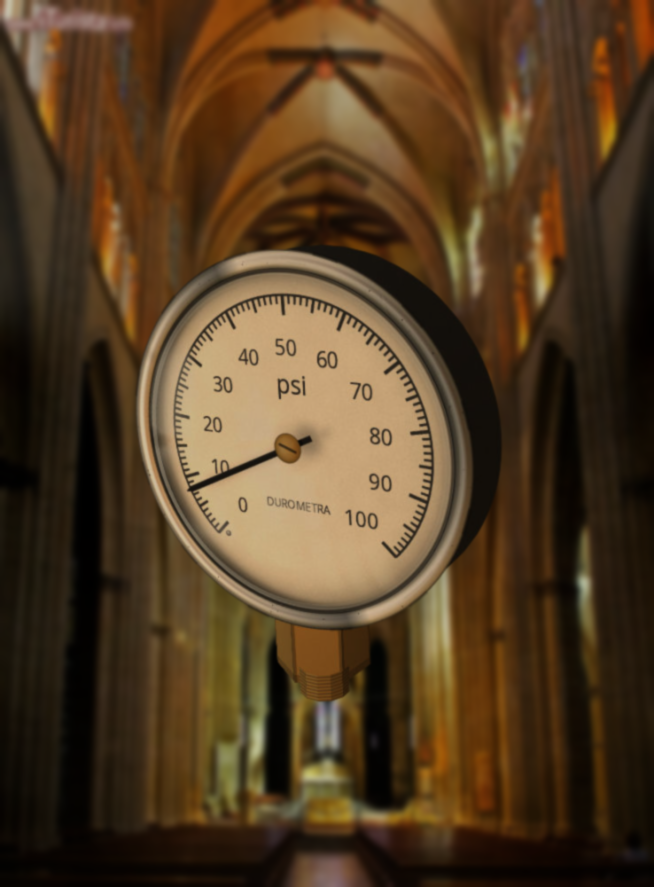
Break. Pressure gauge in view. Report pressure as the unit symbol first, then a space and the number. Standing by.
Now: psi 8
